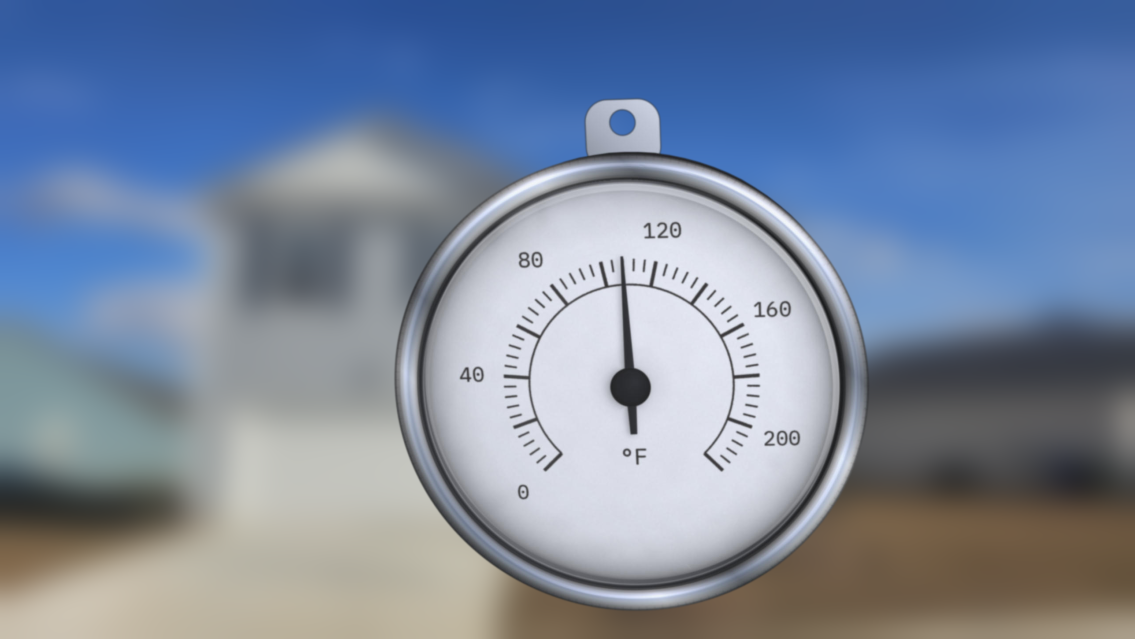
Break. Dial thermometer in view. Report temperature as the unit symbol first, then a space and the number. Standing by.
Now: °F 108
